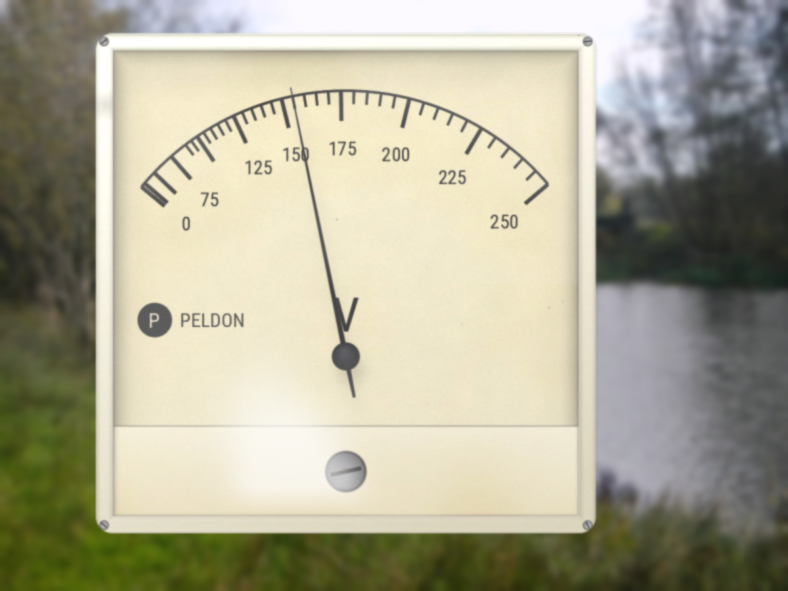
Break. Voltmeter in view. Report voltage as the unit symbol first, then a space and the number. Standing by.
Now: V 155
